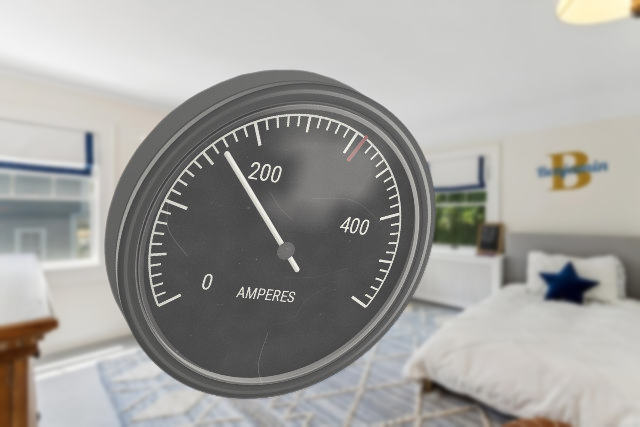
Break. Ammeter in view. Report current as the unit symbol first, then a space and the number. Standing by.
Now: A 165
